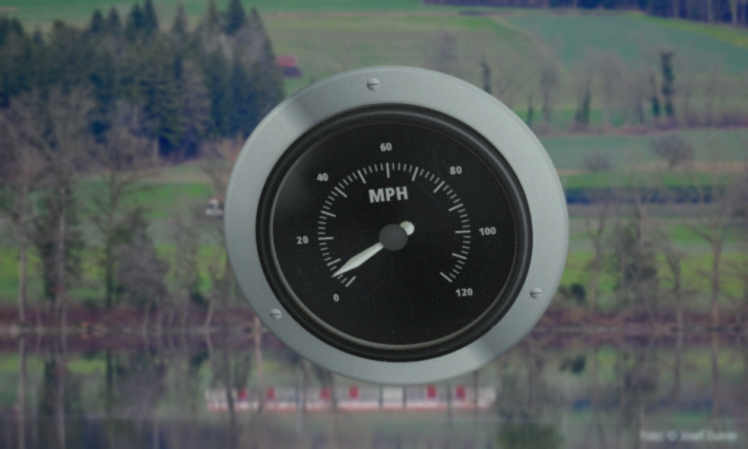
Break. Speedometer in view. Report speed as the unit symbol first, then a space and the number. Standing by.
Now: mph 6
